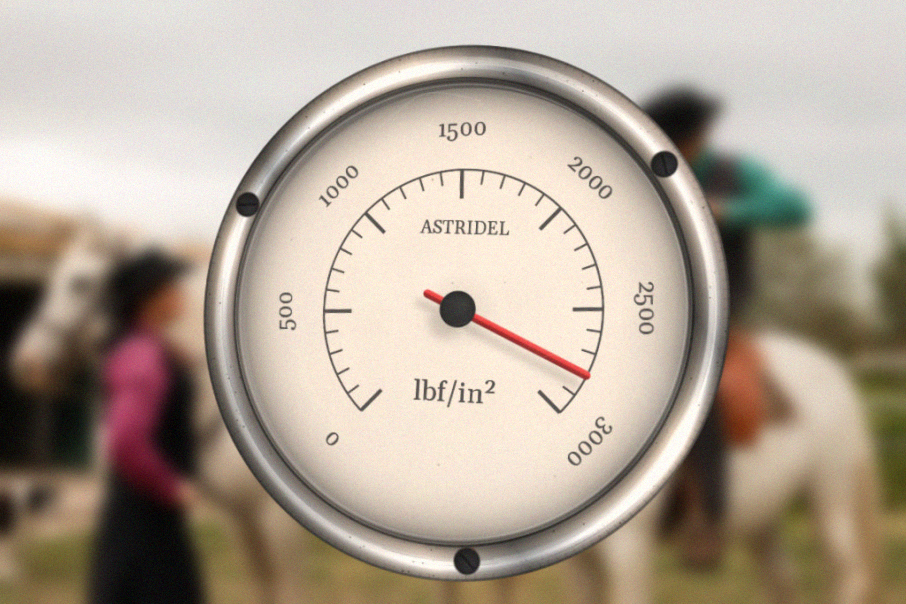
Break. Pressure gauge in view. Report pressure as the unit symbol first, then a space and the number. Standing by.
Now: psi 2800
